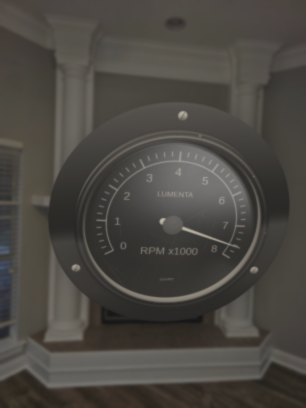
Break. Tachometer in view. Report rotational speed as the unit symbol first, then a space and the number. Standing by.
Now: rpm 7600
